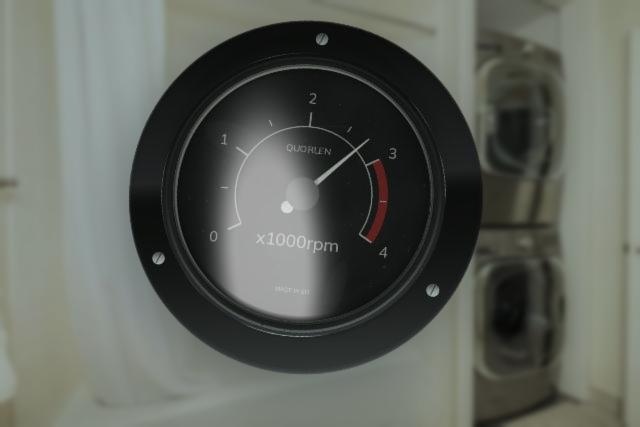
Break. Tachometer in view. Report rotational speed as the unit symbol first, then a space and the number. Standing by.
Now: rpm 2750
